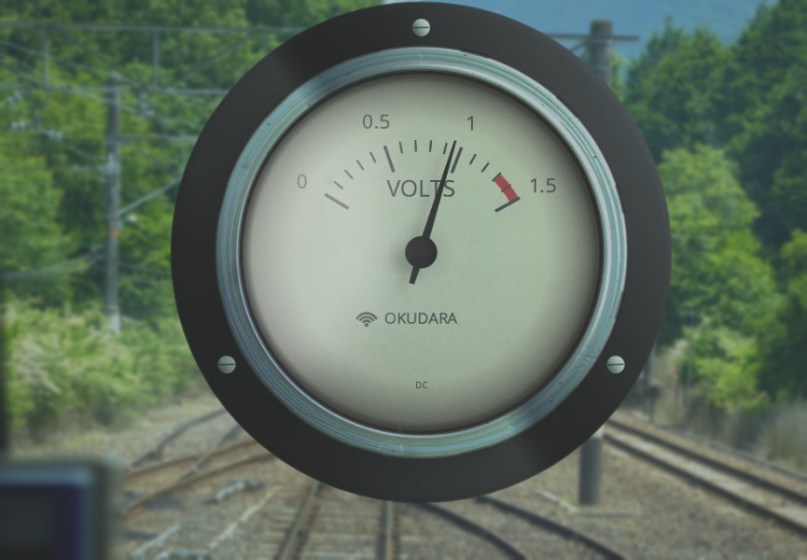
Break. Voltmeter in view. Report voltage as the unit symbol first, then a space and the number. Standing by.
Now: V 0.95
